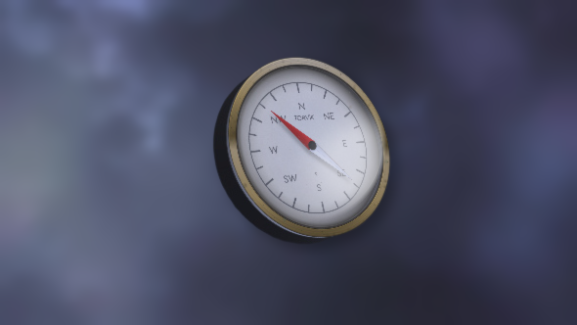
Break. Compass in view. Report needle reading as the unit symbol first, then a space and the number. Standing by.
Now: ° 315
